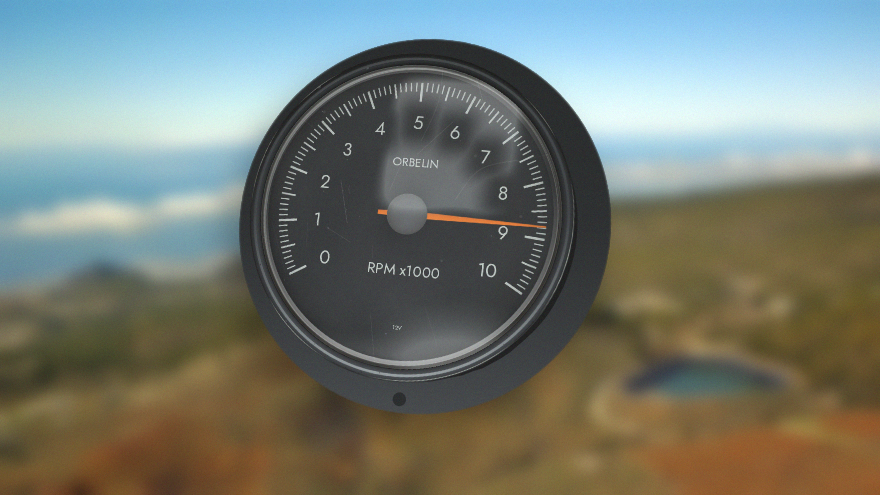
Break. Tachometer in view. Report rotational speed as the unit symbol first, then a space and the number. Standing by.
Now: rpm 8800
